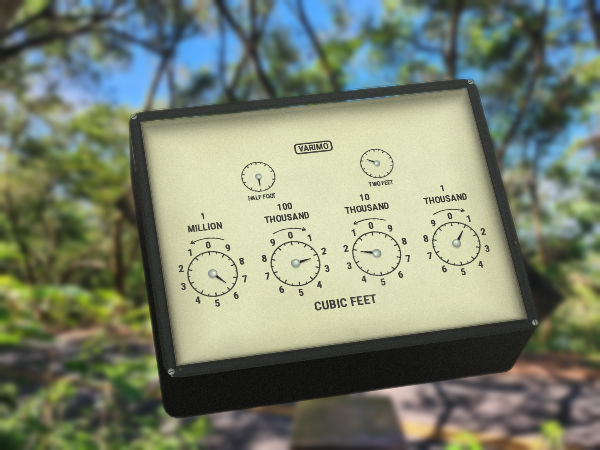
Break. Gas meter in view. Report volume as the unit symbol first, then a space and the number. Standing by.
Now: ft³ 622100
